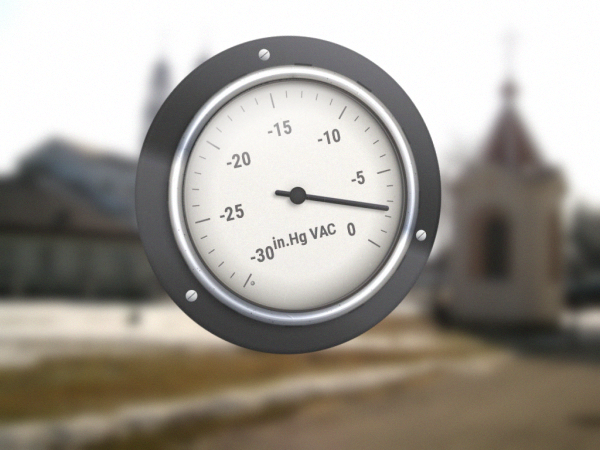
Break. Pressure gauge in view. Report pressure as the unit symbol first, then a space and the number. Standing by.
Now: inHg -2.5
